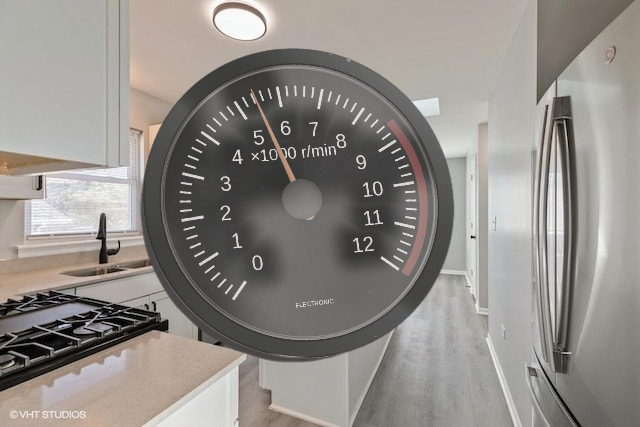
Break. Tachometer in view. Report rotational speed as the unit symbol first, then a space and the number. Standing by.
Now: rpm 5400
